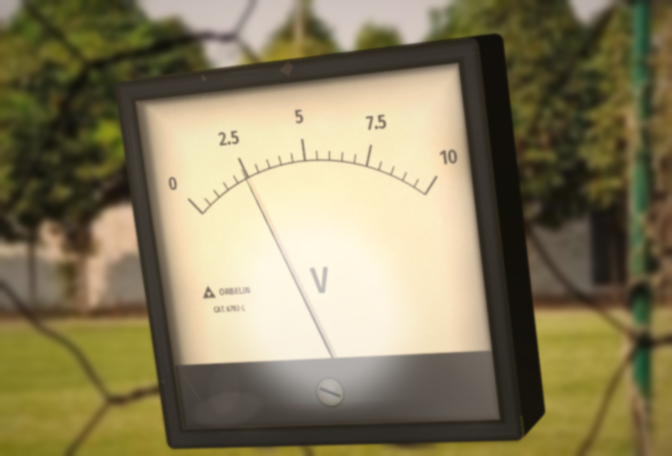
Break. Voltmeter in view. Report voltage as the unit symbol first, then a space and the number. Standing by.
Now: V 2.5
